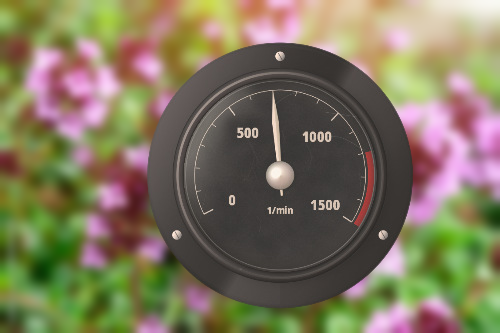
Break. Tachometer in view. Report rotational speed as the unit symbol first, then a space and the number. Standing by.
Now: rpm 700
